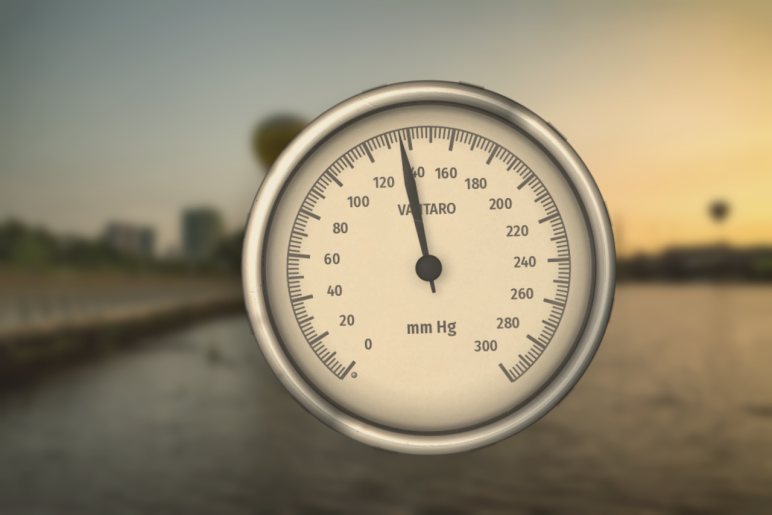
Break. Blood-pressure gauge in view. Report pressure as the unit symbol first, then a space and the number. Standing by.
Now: mmHg 136
